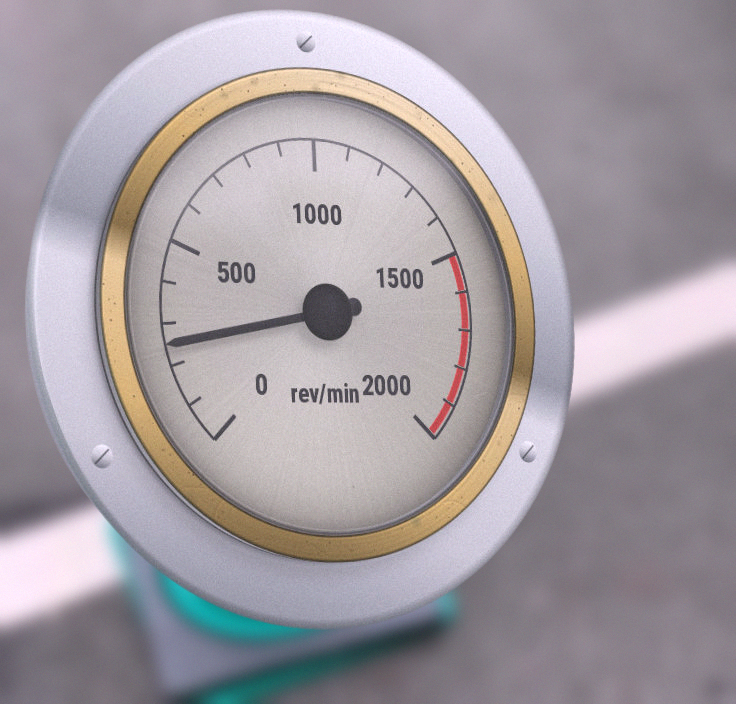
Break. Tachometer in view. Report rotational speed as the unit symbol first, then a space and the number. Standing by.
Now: rpm 250
